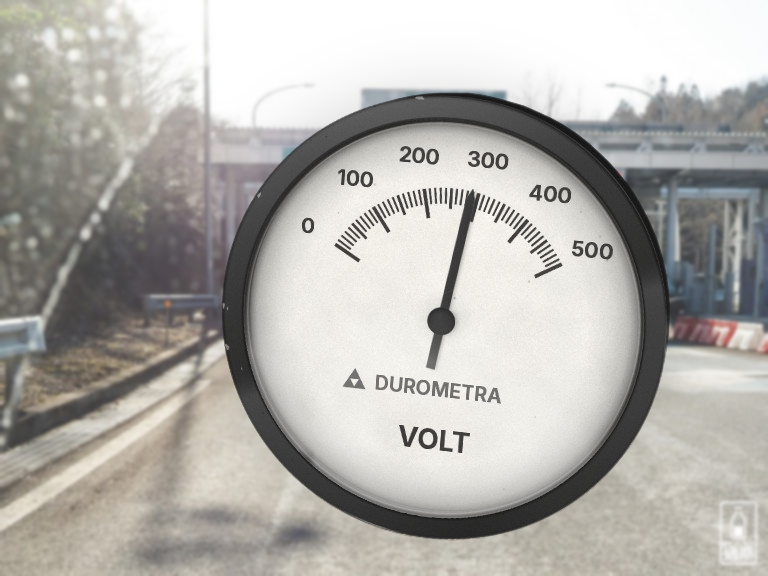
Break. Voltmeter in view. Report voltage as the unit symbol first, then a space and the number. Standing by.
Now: V 290
